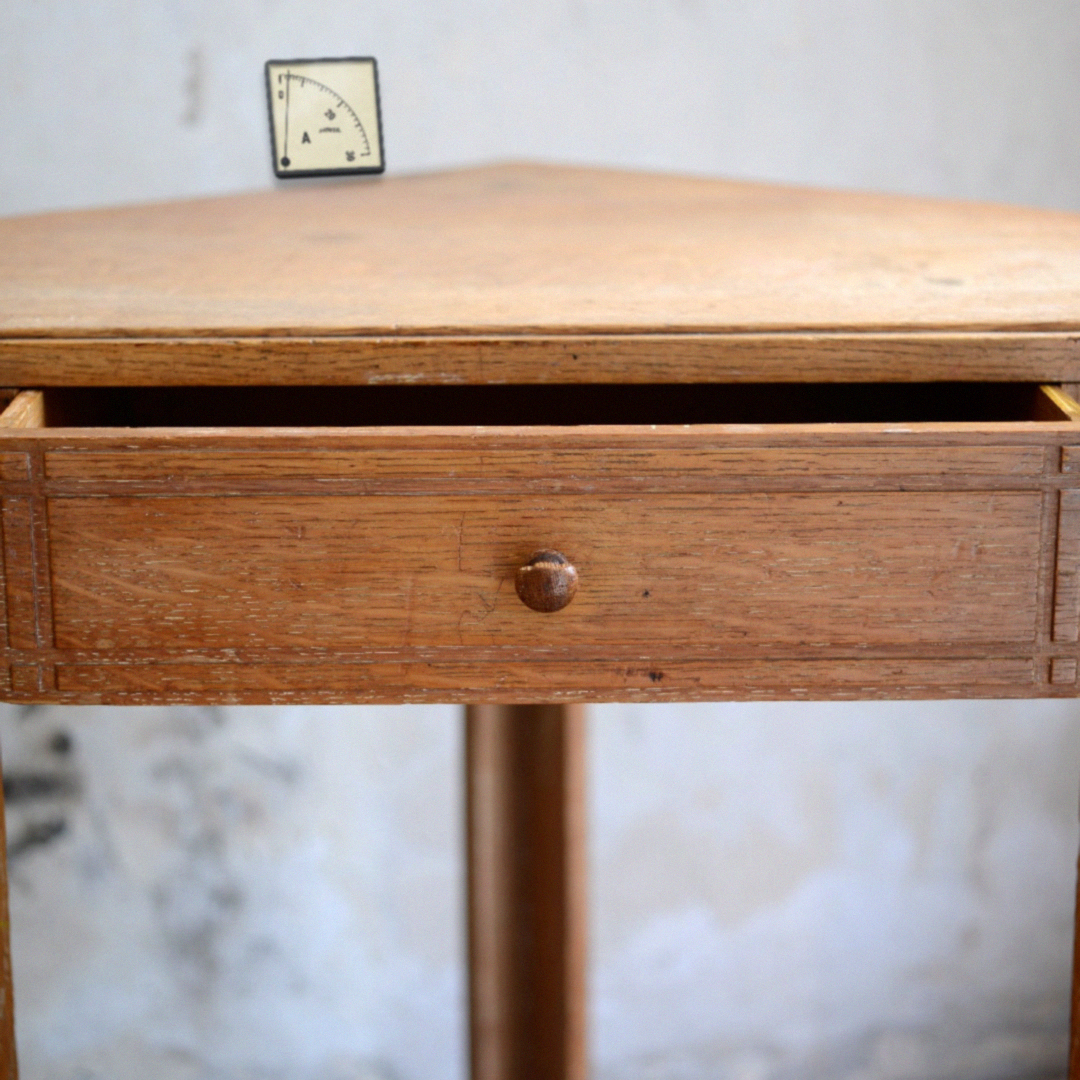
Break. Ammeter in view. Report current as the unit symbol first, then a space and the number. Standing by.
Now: A 5
